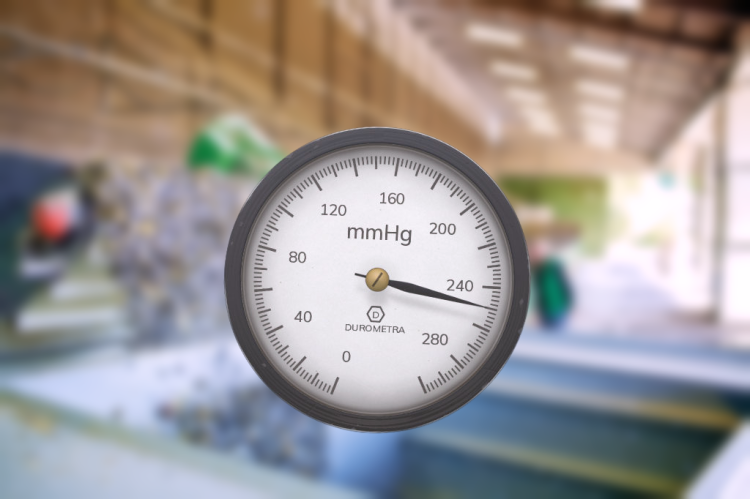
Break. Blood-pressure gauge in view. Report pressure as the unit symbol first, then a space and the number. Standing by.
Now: mmHg 250
